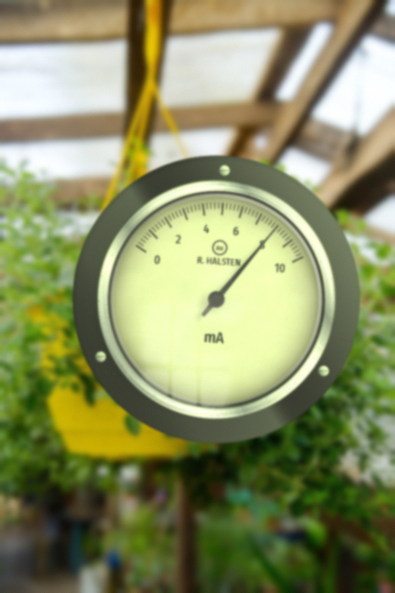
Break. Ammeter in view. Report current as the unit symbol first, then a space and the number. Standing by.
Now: mA 8
